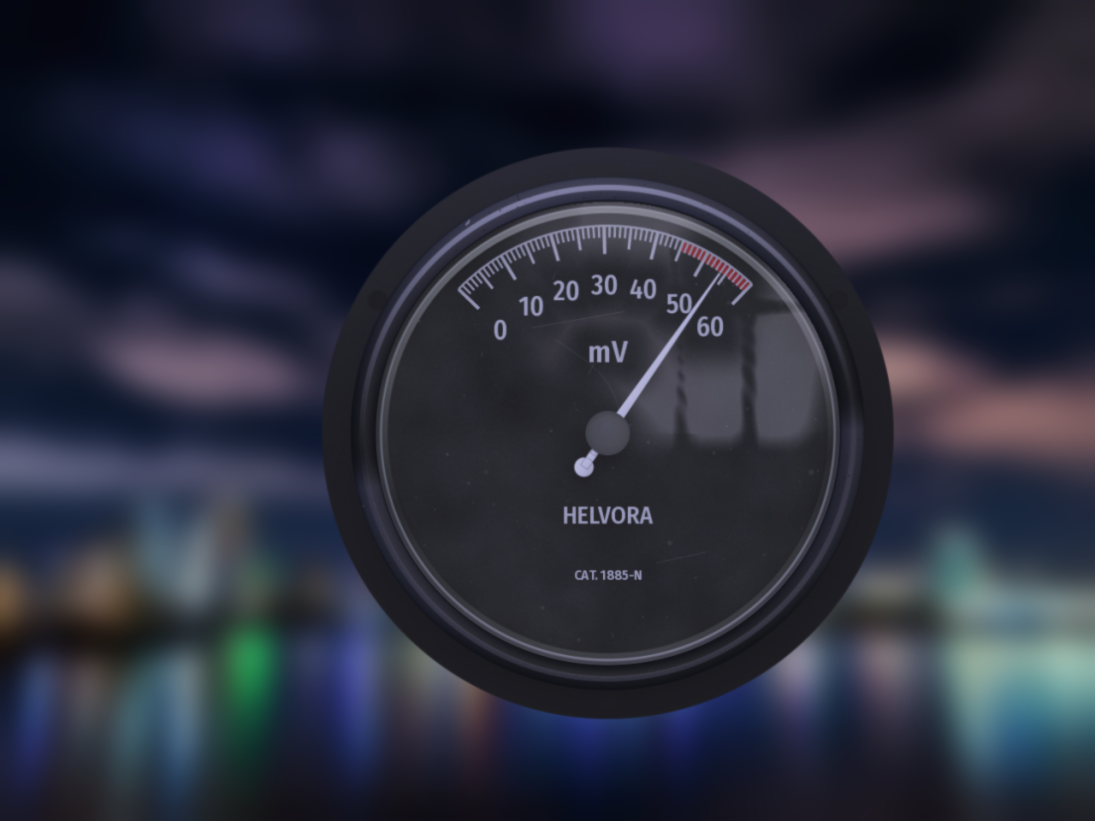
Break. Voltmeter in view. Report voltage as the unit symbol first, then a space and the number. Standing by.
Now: mV 54
